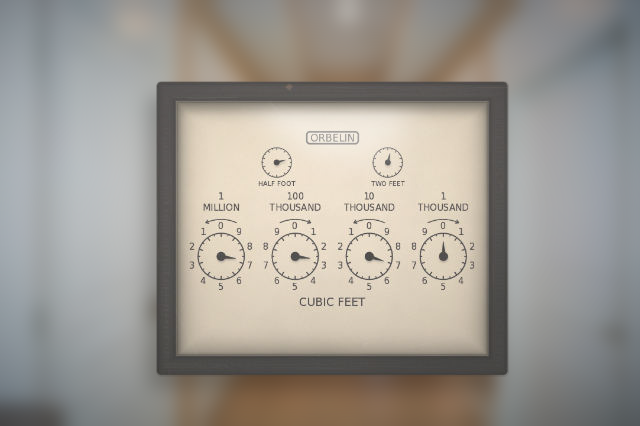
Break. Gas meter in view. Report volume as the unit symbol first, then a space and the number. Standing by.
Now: ft³ 727000
